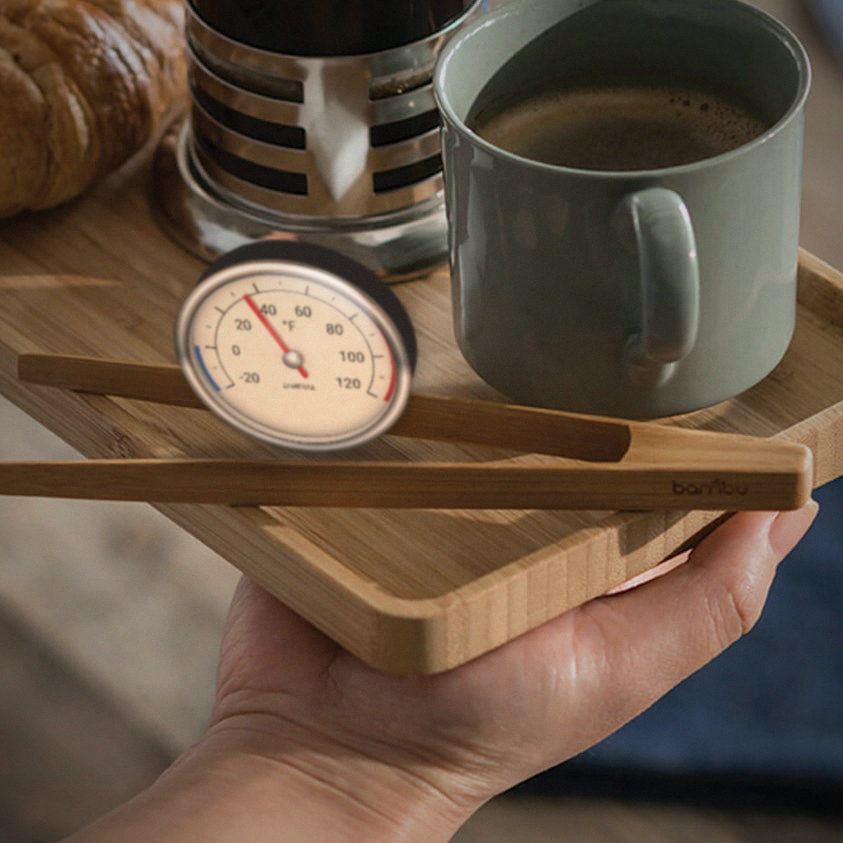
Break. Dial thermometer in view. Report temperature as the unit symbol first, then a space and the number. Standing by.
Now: °F 35
